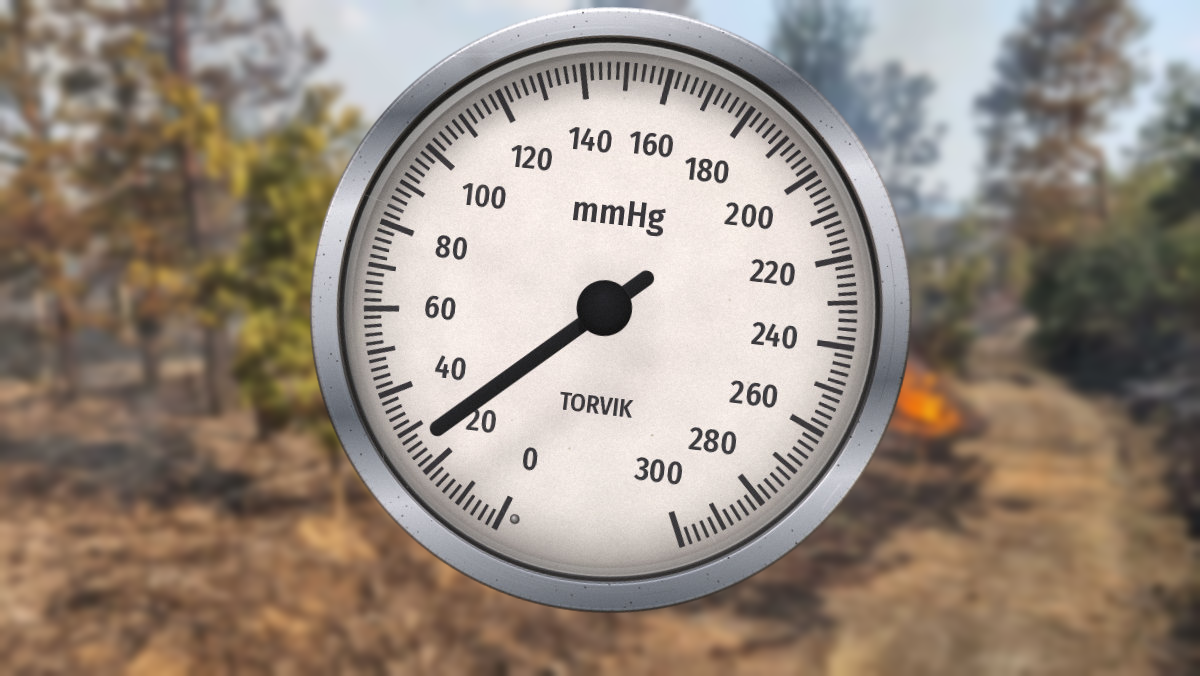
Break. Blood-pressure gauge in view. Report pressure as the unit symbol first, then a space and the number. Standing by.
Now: mmHg 26
